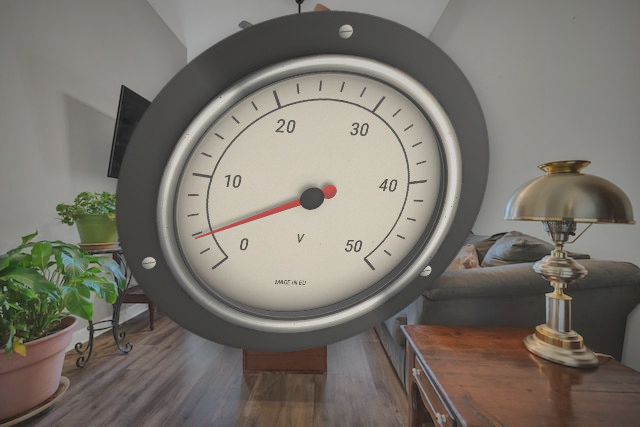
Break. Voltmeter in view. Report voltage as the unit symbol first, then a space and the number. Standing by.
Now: V 4
